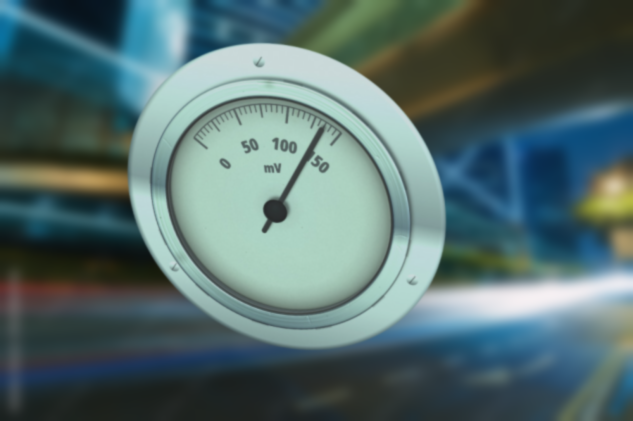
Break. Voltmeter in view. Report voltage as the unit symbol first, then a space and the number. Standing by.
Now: mV 135
